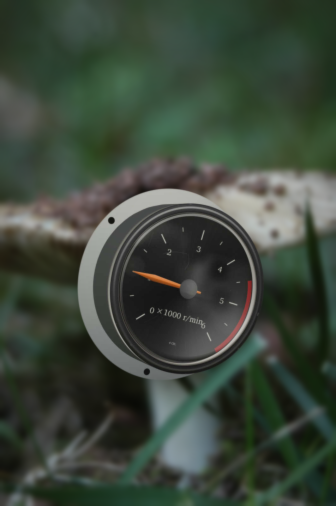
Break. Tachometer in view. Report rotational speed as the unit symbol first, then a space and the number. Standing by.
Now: rpm 1000
